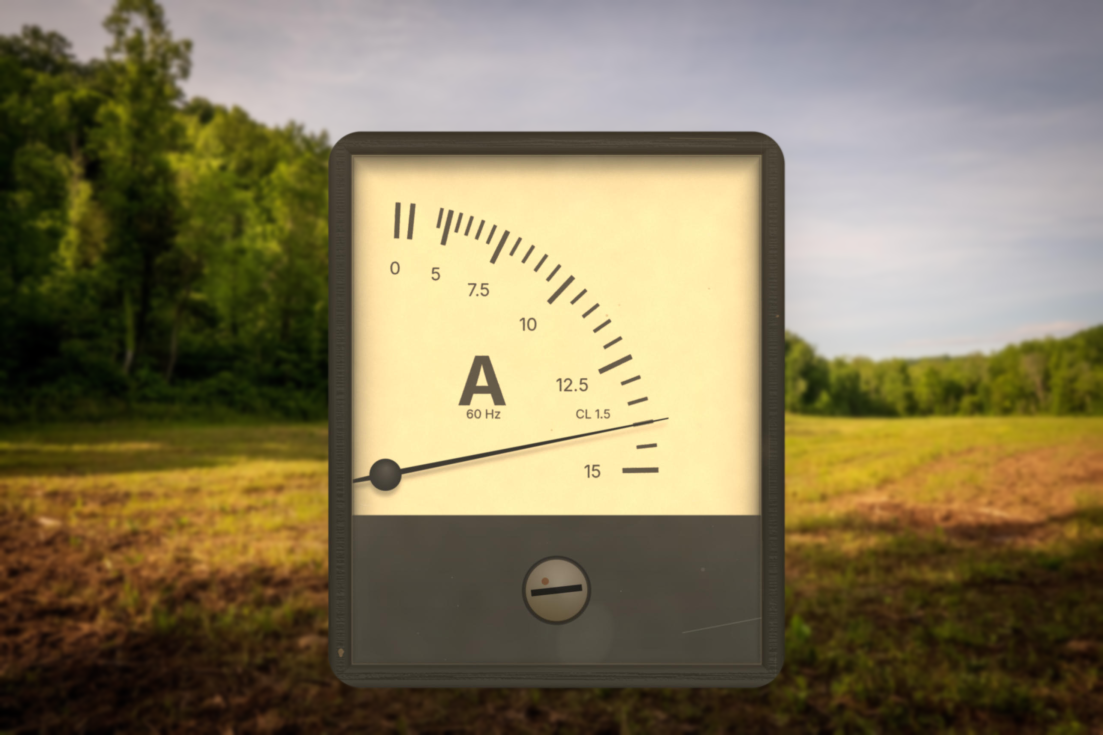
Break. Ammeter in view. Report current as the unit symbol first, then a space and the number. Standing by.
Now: A 14
